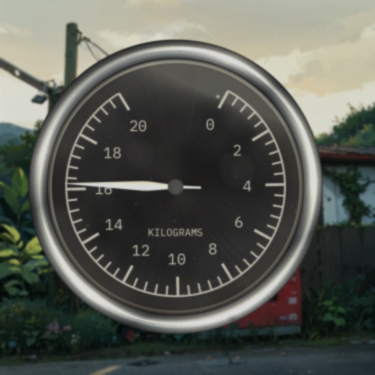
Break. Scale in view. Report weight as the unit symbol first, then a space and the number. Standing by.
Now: kg 16.2
